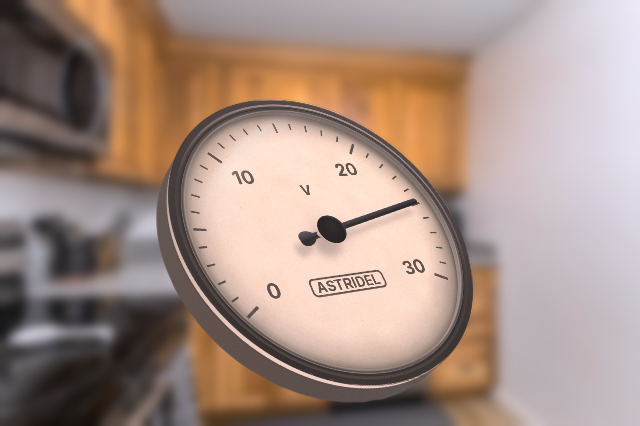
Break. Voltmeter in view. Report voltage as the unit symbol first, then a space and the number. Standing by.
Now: V 25
